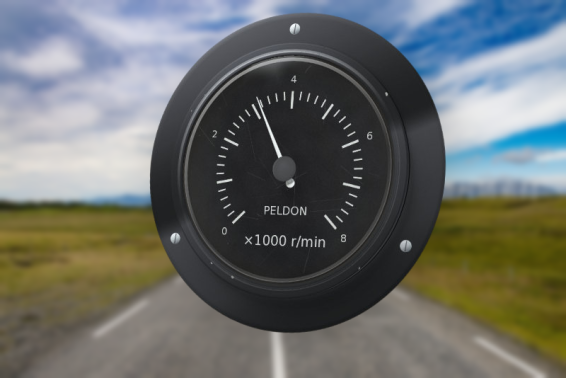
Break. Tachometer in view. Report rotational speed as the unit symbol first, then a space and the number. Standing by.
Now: rpm 3200
